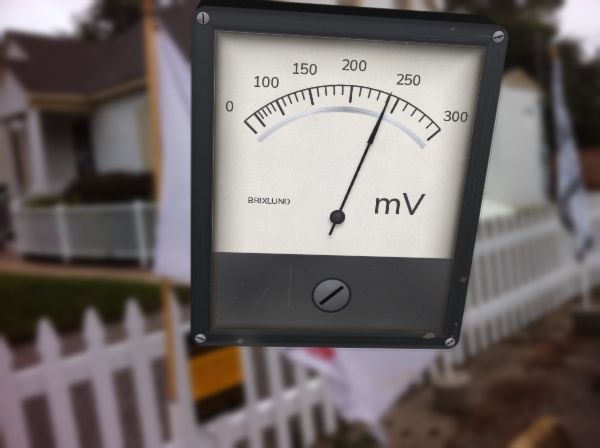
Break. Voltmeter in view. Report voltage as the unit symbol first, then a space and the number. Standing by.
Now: mV 240
